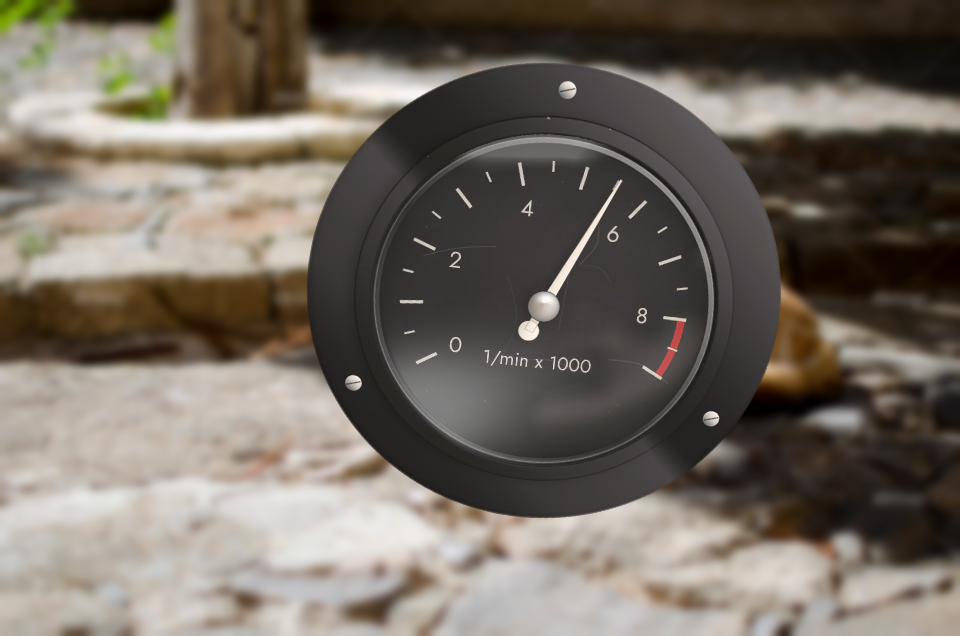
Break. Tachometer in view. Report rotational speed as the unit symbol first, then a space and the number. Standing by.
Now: rpm 5500
